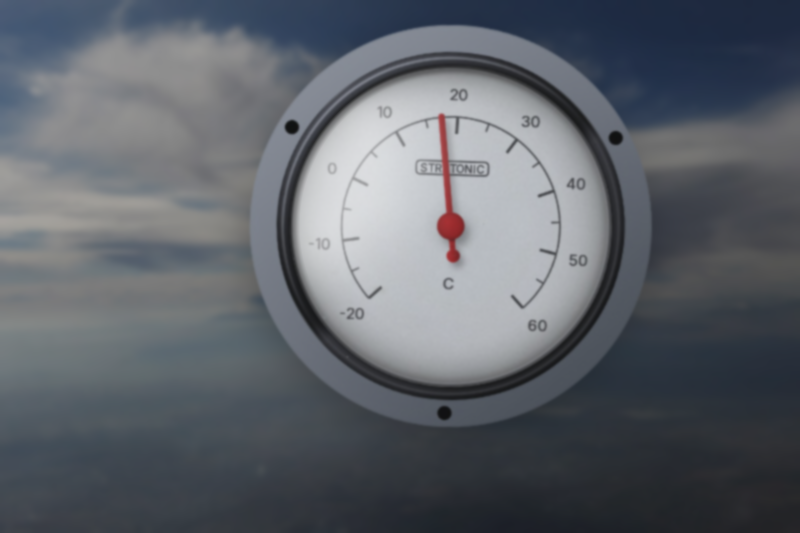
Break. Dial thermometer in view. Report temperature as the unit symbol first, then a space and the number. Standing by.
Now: °C 17.5
